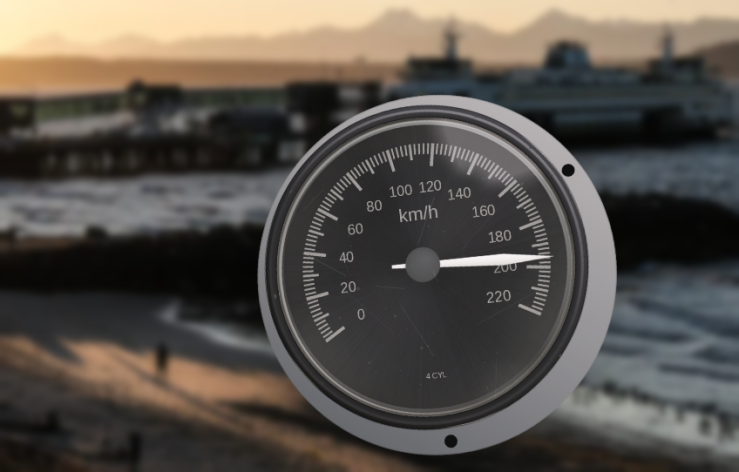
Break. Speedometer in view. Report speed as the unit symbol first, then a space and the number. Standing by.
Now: km/h 196
